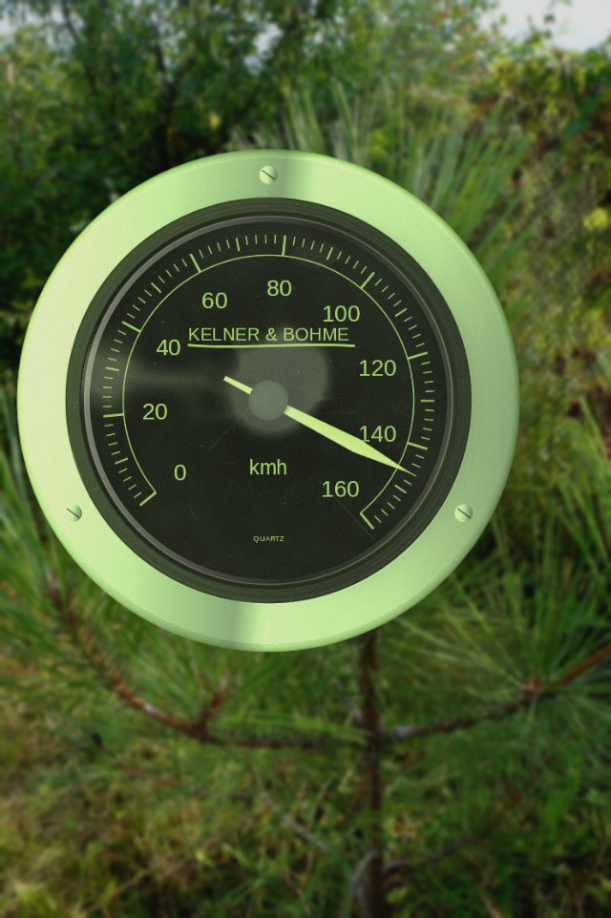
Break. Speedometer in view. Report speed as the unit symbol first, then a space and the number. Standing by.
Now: km/h 146
